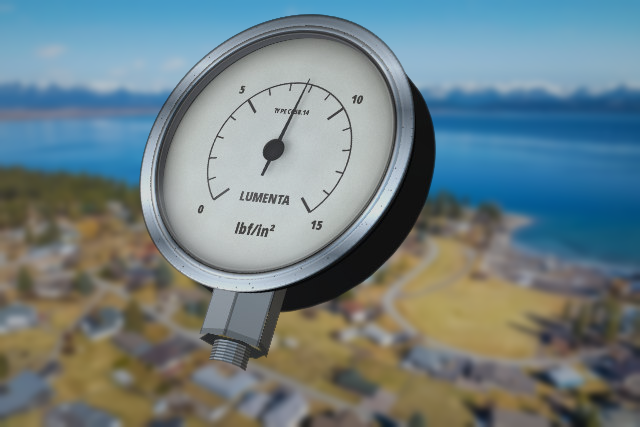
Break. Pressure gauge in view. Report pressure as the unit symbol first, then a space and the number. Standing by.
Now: psi 8
